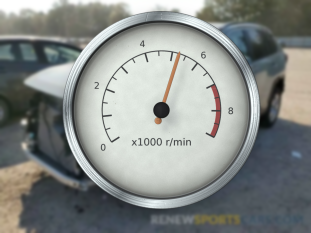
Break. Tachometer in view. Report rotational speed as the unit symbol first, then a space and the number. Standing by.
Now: rpm 5250
